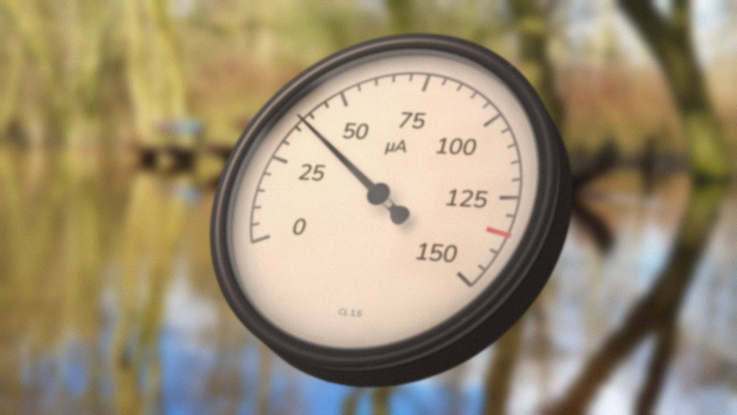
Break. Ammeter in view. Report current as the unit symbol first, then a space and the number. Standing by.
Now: µA 37.5
